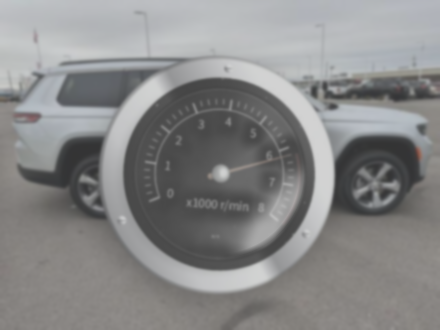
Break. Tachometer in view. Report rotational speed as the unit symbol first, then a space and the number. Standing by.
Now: rpm 6200
